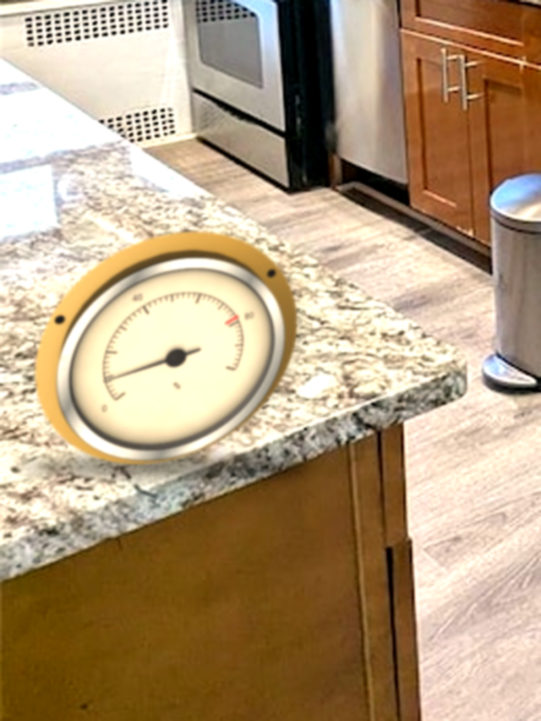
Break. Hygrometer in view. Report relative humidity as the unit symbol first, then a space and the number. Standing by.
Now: % 10
